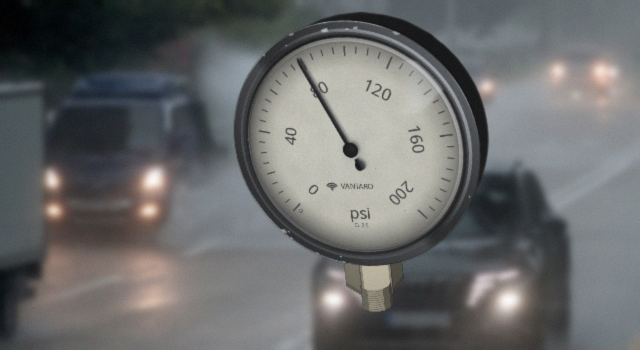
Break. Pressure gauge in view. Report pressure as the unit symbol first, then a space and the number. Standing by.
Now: psi 80
